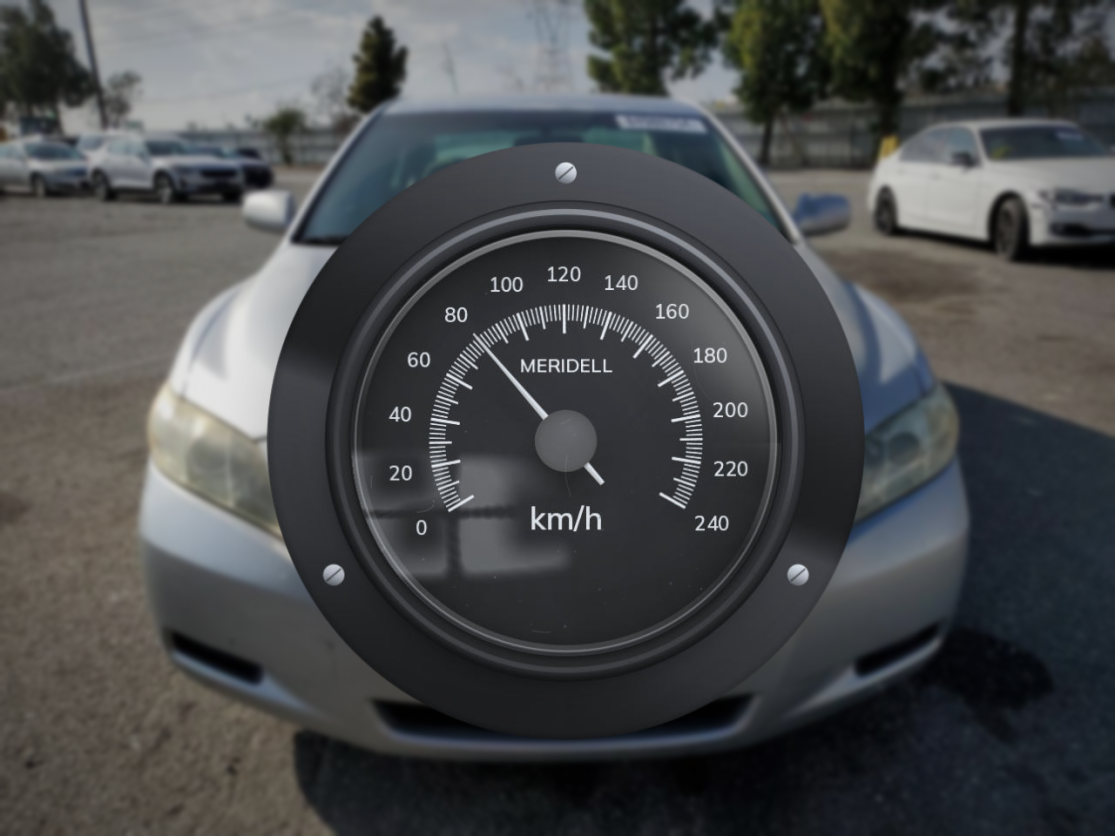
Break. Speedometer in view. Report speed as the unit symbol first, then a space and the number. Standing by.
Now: km/h 80
